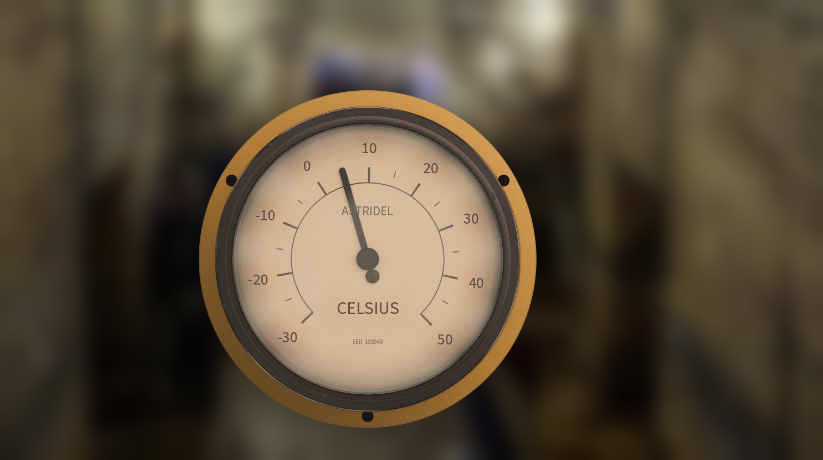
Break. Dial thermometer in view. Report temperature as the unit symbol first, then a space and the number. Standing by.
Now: °C 5
